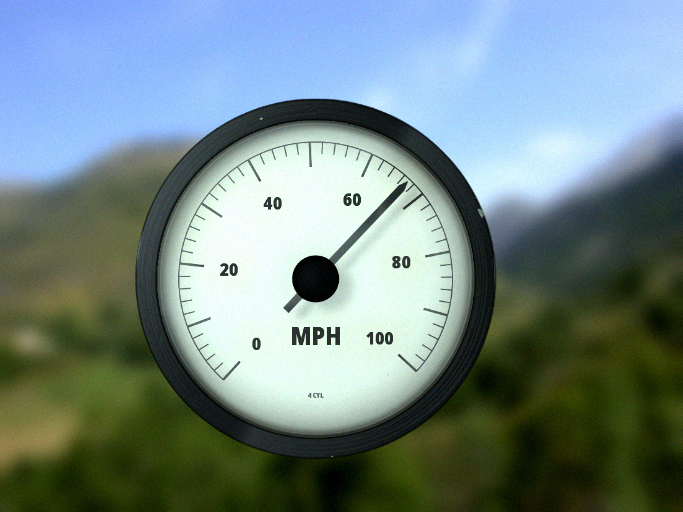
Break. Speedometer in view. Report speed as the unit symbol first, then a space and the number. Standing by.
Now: mph 67
